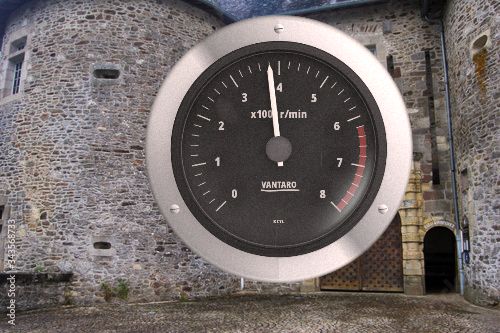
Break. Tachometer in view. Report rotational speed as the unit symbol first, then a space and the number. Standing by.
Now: rpm 3800
